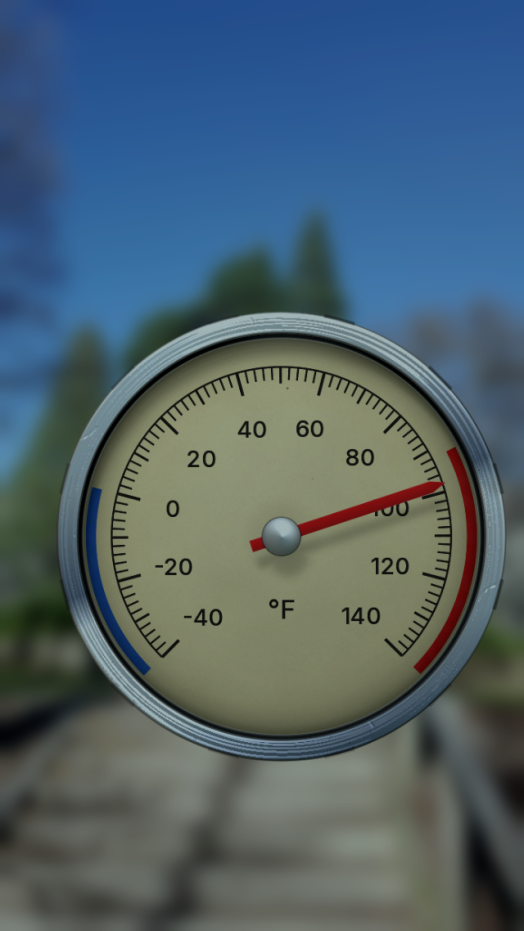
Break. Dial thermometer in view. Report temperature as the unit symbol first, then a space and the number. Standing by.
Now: °F 98
